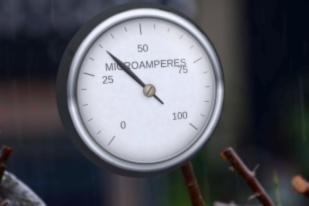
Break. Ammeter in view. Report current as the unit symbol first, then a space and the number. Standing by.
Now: µA 35
